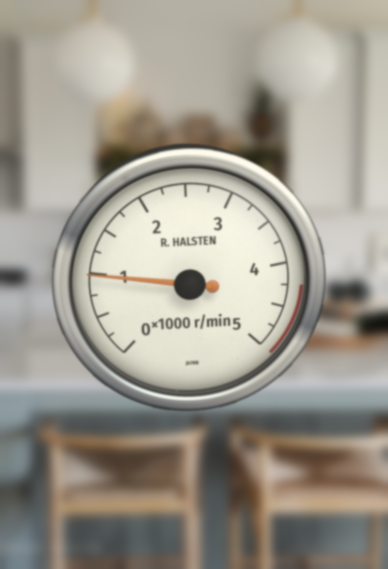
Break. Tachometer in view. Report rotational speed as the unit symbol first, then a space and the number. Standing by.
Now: rpm 1000
